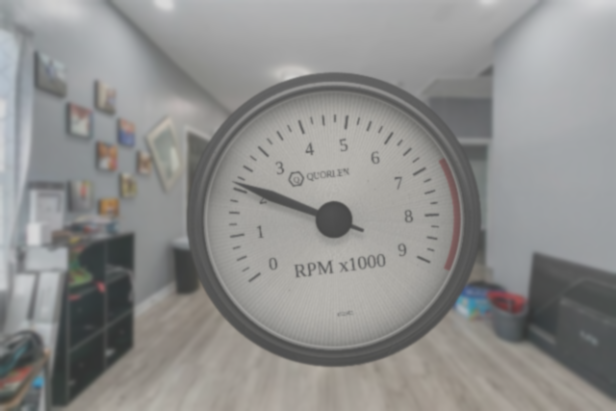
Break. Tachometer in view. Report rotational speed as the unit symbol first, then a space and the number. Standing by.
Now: rpm 2125
